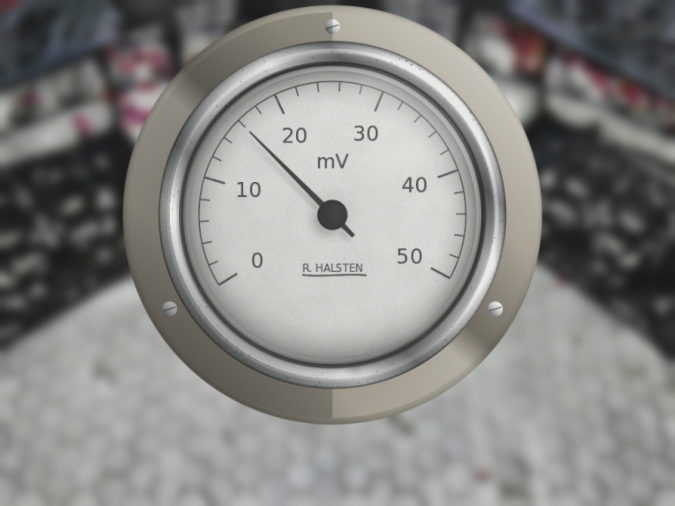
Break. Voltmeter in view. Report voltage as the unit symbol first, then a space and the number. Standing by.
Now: mV 16
